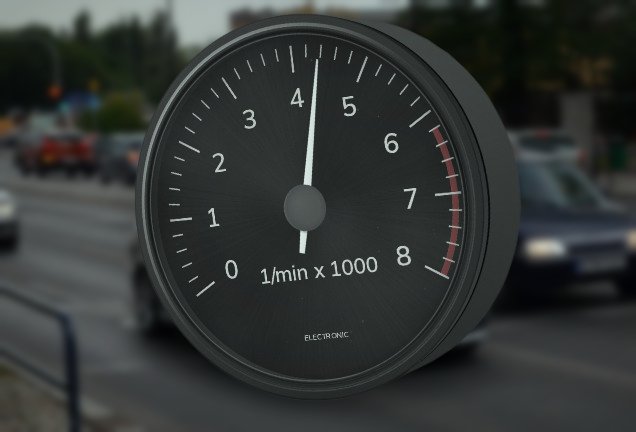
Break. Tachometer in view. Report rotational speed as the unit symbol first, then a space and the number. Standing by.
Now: rpm 4400
